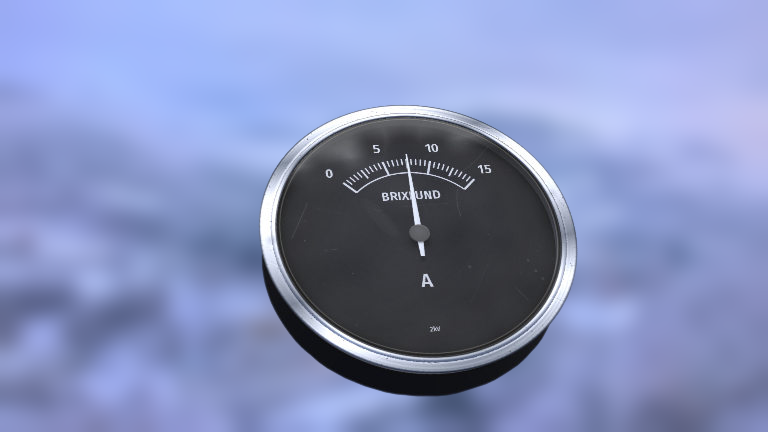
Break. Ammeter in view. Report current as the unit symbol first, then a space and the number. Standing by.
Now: A 7.5
